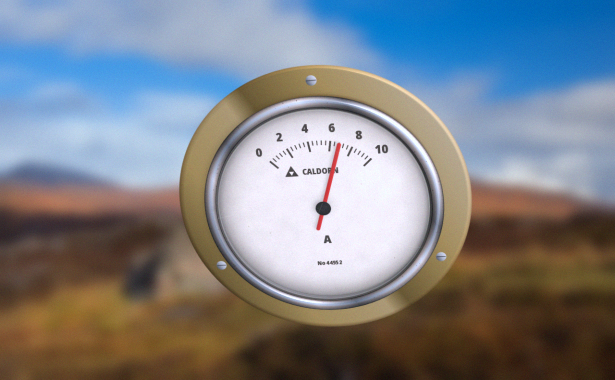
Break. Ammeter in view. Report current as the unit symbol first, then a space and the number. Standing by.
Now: A 6.8
